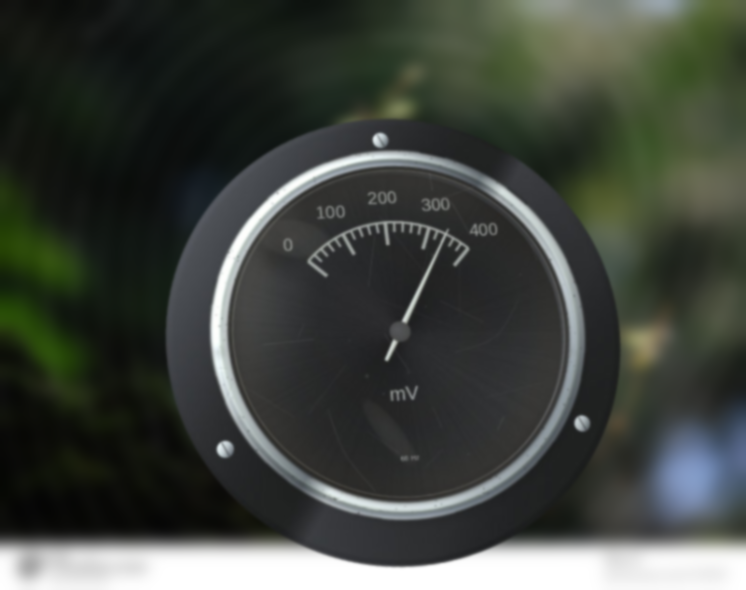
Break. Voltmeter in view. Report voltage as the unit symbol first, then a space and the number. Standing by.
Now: mV 340
